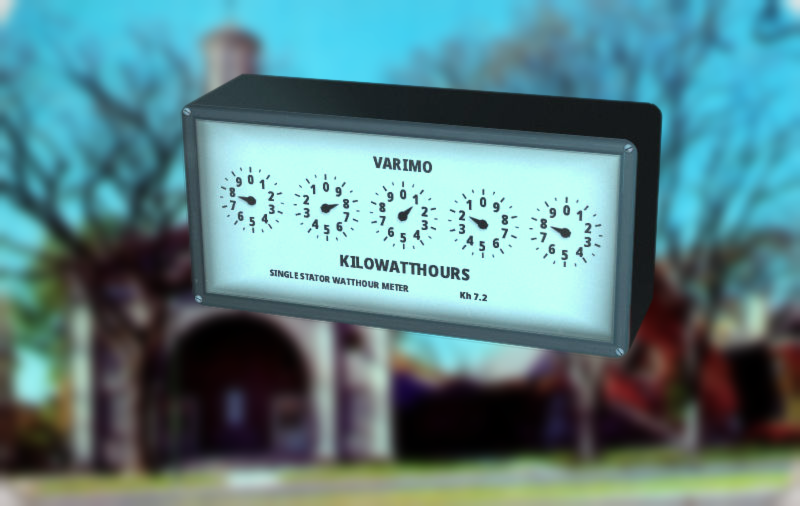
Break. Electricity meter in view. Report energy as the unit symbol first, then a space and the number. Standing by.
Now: kWh 78118
